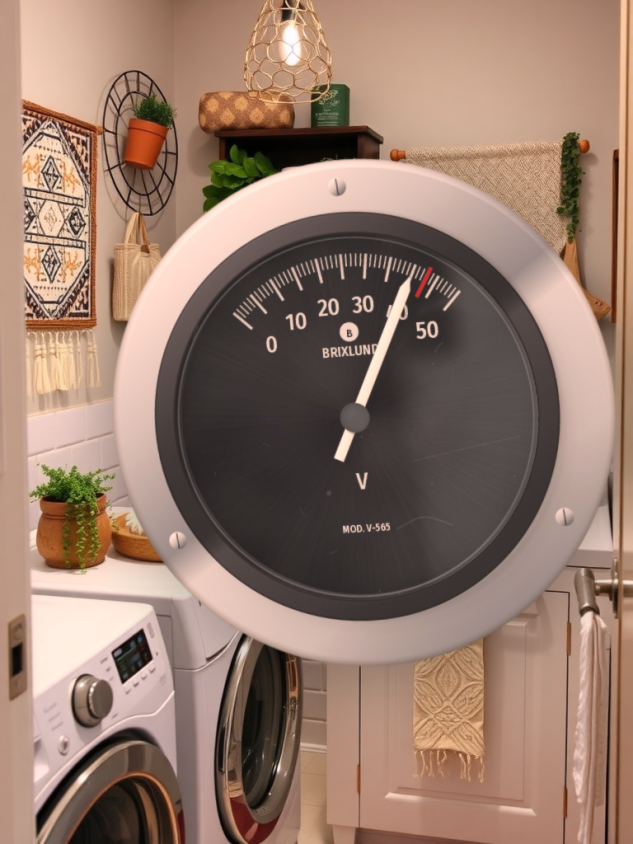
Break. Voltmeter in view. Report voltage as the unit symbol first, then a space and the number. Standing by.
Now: V 40
